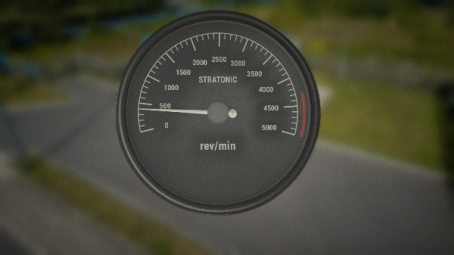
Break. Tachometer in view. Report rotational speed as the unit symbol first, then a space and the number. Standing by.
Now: rpm 400
